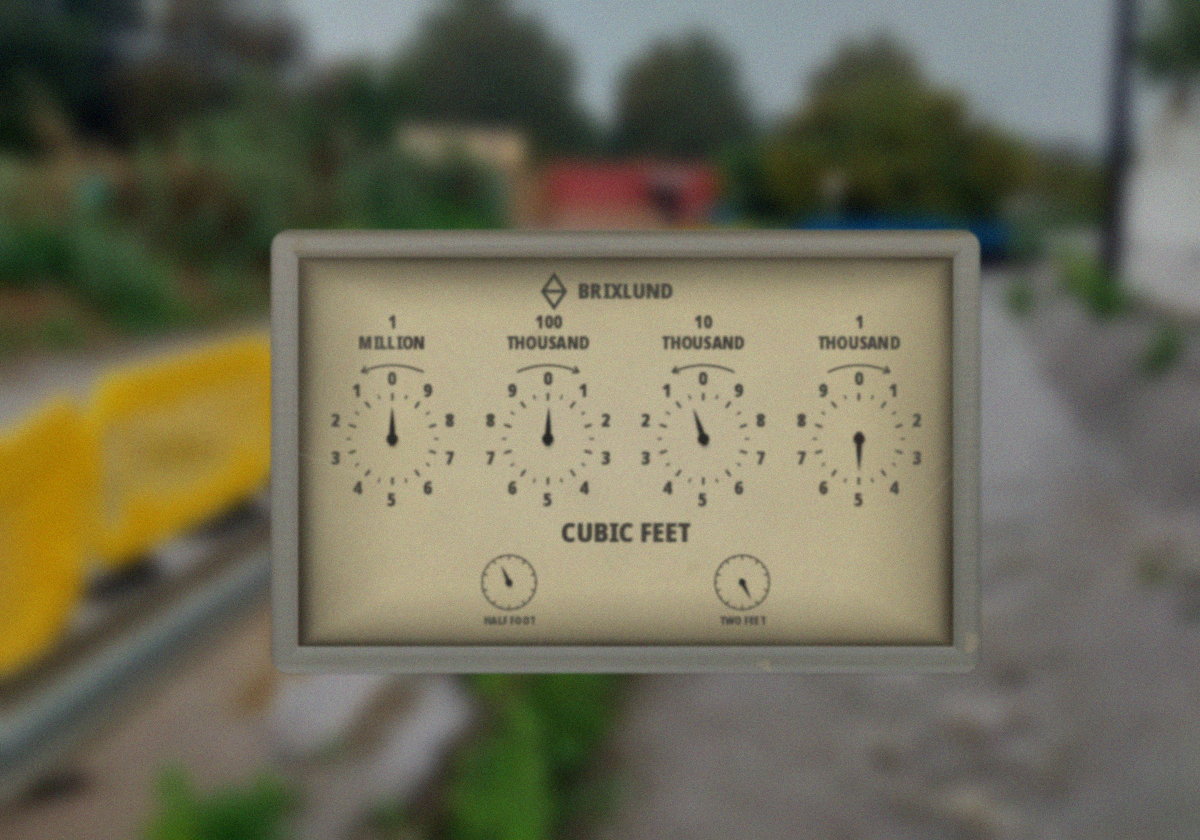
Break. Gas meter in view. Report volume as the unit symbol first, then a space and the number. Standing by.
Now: ft³ 500
